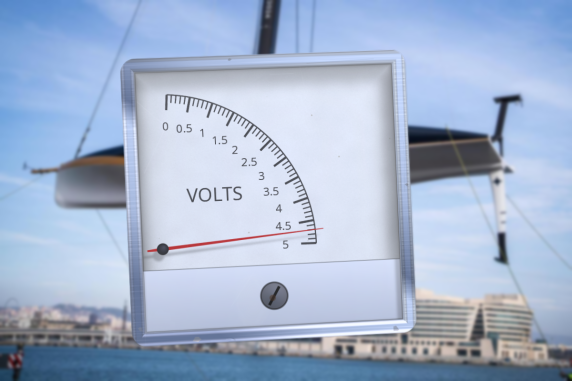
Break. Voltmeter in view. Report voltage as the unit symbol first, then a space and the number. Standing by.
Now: V 4.7
